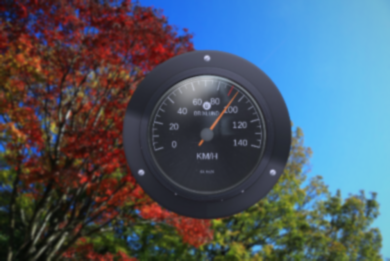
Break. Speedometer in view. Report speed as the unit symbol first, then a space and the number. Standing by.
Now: km/h 95
